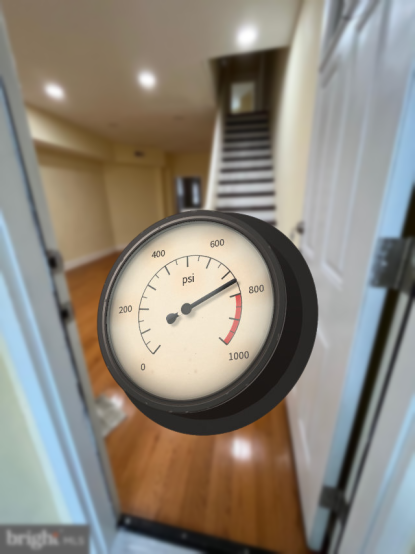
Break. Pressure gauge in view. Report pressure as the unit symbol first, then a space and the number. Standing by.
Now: psi 750
